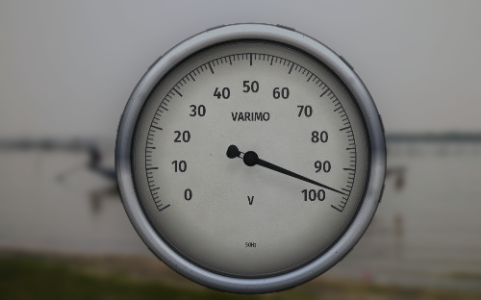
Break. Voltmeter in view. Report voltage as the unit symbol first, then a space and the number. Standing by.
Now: V 96
